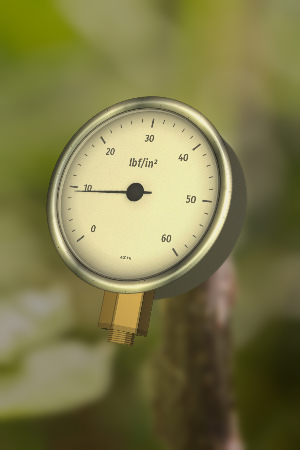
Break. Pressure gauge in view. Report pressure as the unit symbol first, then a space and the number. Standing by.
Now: psi 9
